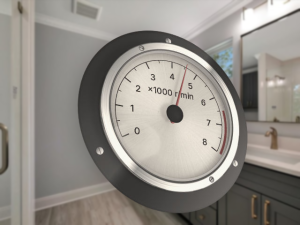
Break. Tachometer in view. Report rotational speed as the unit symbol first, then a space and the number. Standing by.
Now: rpm 4500
